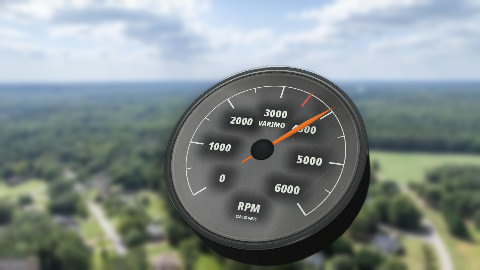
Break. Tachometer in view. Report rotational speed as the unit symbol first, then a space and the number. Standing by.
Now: rpm 4000
